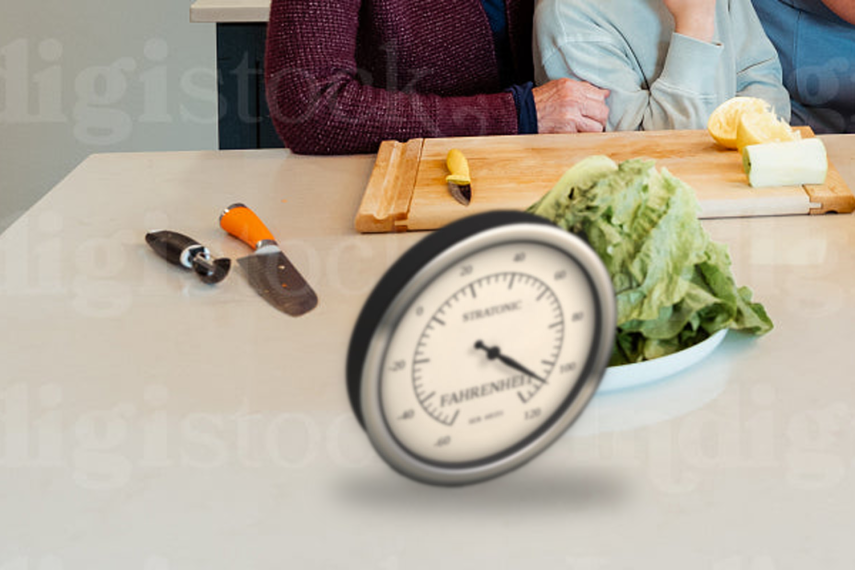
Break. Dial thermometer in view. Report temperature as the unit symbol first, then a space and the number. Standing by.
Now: °F 108
